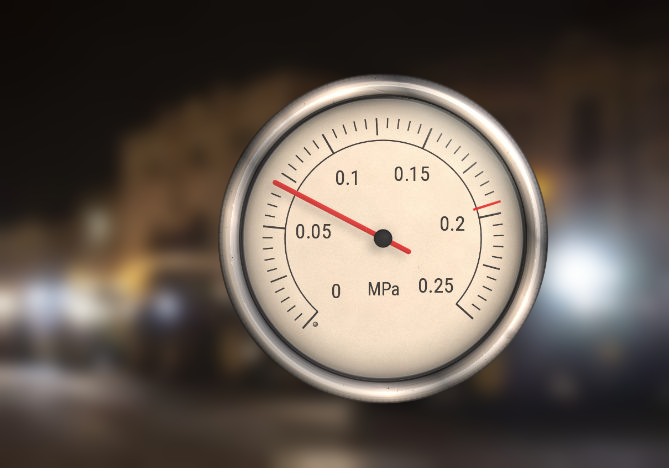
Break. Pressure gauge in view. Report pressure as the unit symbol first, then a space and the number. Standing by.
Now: MPa 0.07
